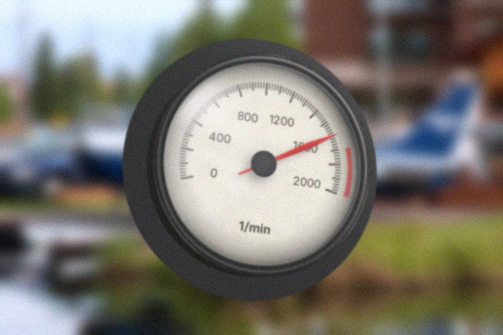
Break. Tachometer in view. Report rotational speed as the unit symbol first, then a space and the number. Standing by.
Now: rpm 1600
